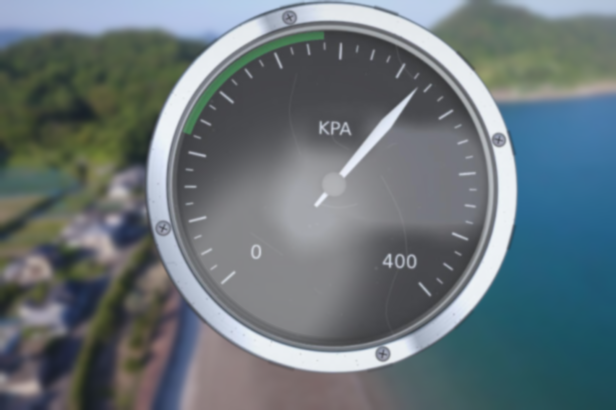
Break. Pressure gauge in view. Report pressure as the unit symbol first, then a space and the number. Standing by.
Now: kPa 255
